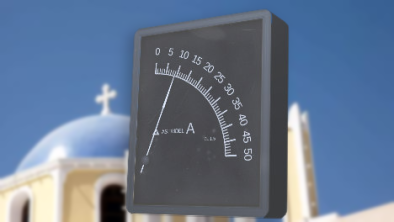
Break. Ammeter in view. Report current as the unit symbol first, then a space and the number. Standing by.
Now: A 10
